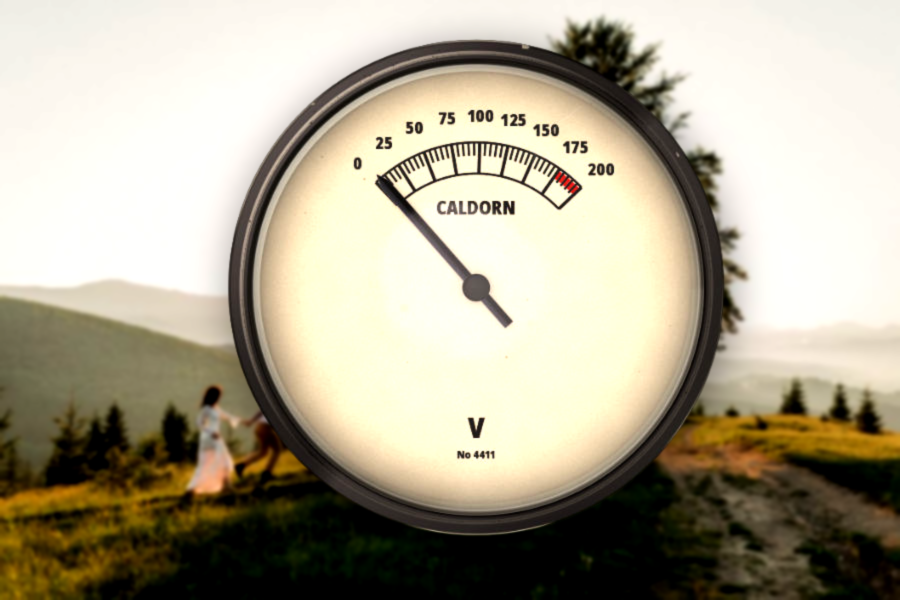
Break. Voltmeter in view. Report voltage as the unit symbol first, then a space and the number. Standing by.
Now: V 5
